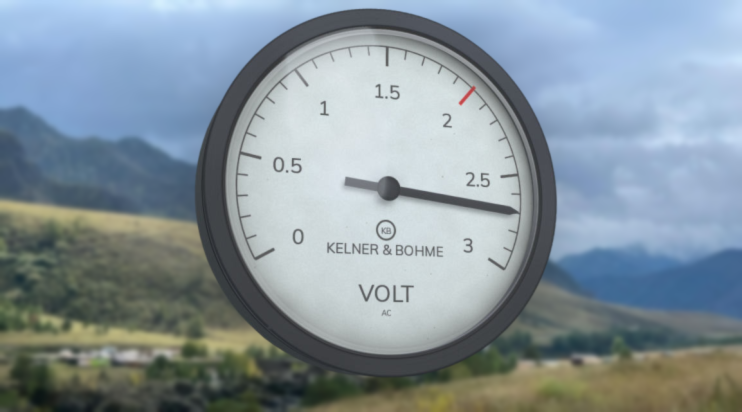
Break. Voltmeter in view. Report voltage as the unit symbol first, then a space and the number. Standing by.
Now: V 2.7
